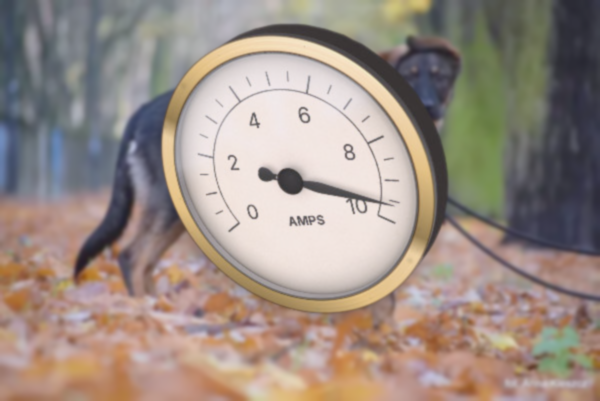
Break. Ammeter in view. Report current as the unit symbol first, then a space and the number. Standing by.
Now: A 9.5
